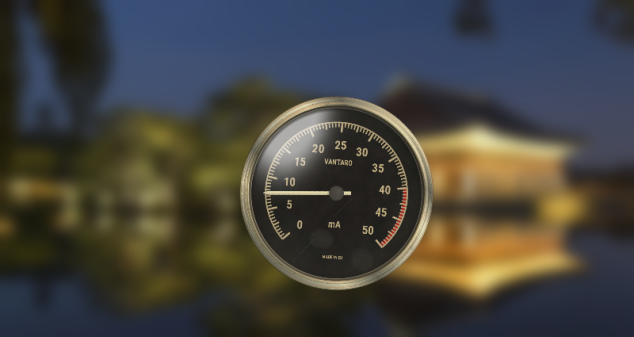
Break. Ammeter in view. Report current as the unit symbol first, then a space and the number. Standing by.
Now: mA 7.5
